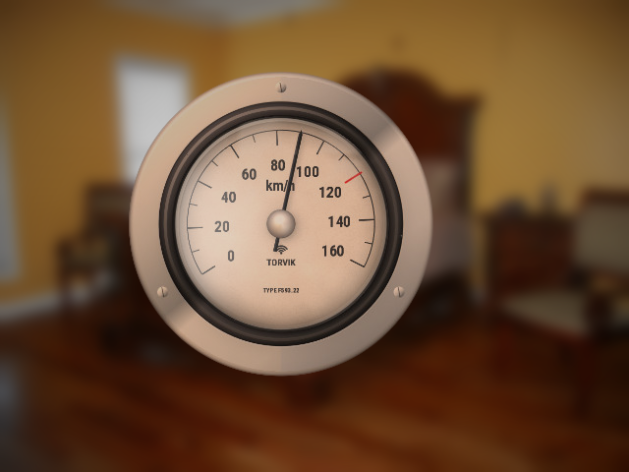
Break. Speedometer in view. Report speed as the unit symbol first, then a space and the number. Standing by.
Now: km/h 90
